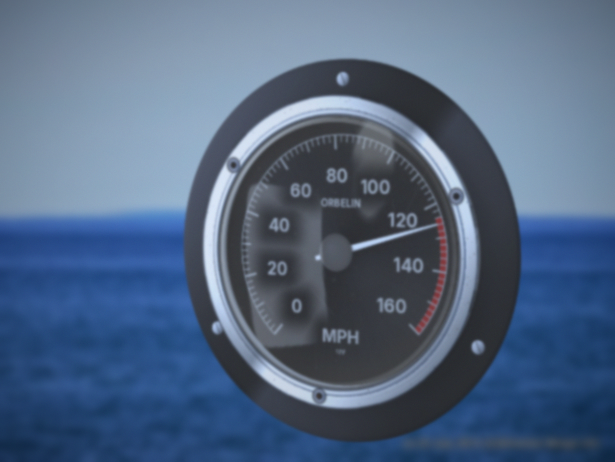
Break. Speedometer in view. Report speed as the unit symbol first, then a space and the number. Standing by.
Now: mph 126
